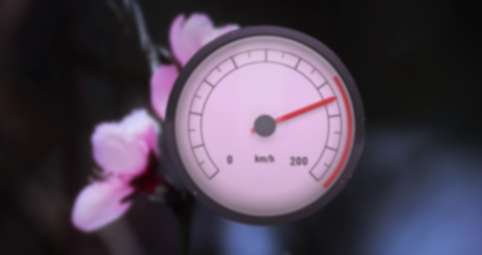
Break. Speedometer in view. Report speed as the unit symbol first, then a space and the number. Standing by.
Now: km/h 150
